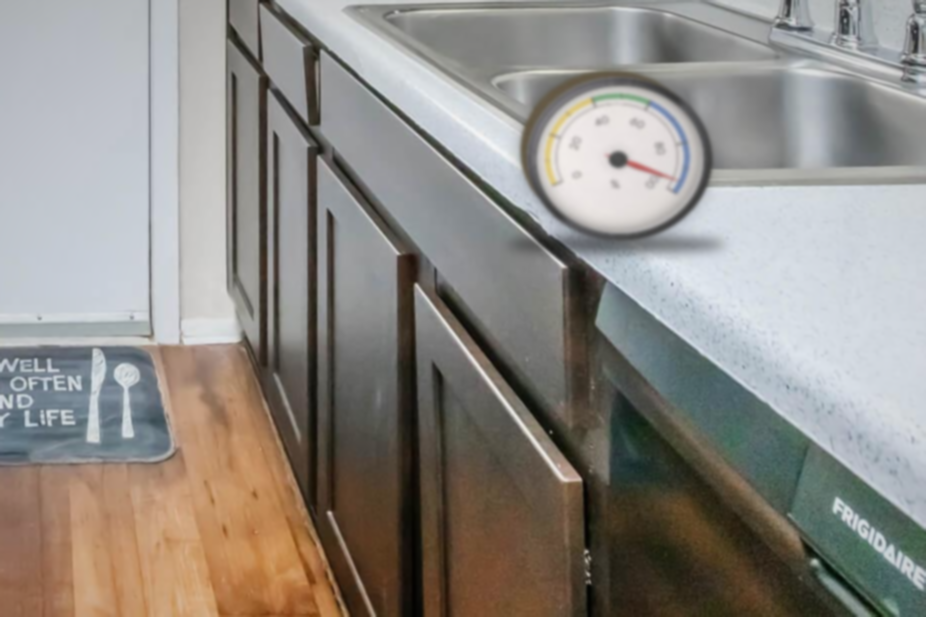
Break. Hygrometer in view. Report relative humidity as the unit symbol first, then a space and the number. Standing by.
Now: % 95
